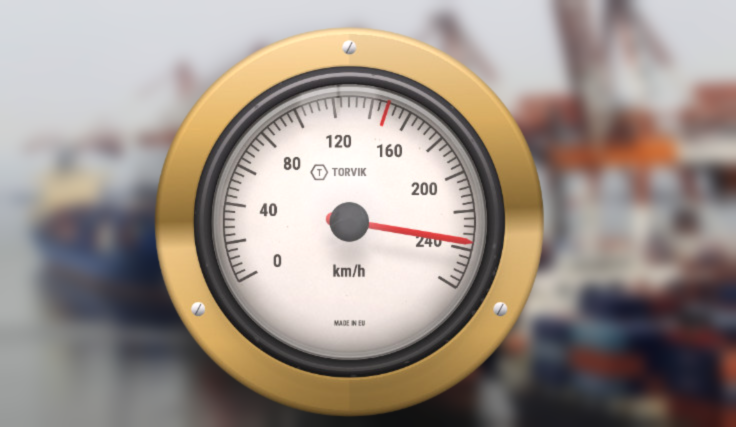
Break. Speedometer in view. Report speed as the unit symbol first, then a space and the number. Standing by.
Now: km/h 236
